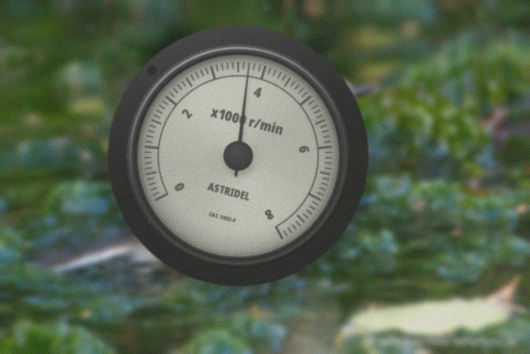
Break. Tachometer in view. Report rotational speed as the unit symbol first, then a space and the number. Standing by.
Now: rpm 3700
